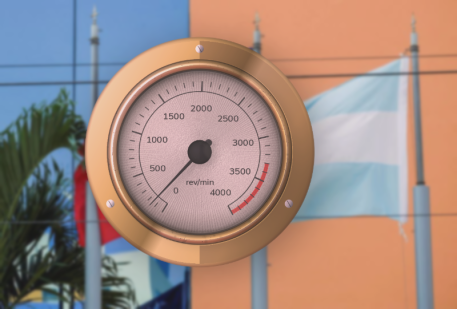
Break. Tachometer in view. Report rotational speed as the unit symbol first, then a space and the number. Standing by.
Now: rpm 150
